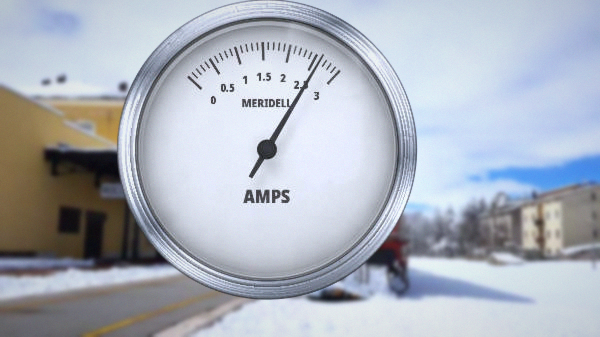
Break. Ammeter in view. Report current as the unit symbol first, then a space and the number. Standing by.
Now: A 2.6
